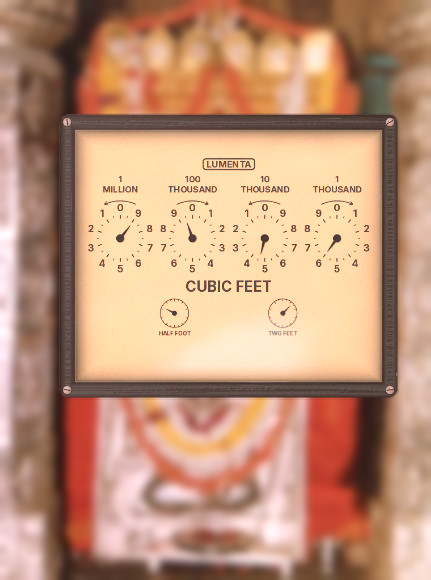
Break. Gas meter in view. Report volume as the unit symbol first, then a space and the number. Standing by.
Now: ft³ 894600
